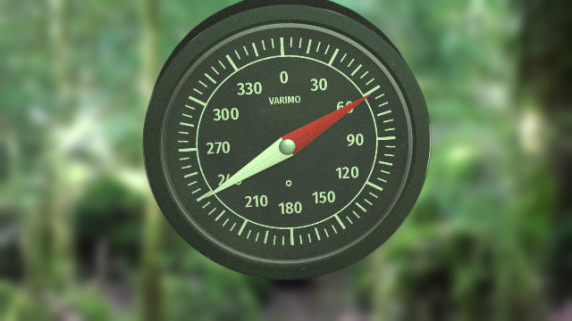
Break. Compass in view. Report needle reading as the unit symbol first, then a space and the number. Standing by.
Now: ° 60
